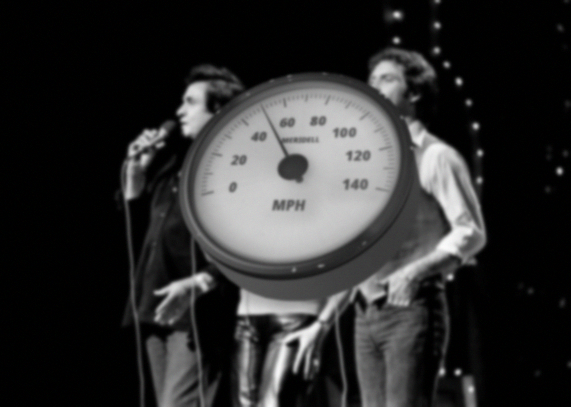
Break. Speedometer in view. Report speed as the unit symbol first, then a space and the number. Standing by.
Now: mph 50
